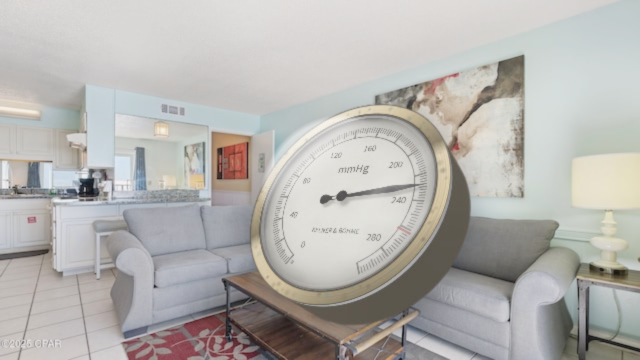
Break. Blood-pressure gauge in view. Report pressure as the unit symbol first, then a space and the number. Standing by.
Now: mmHg 230
